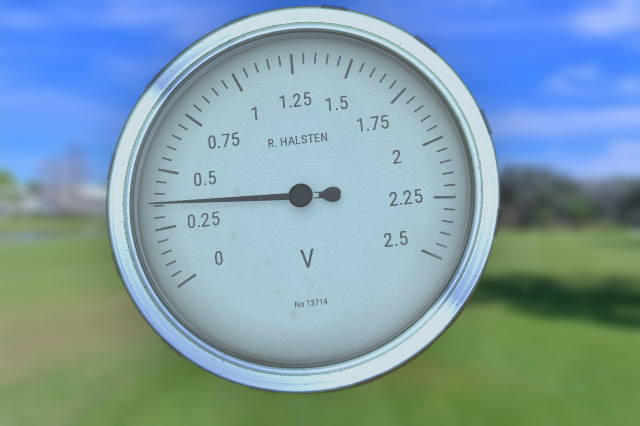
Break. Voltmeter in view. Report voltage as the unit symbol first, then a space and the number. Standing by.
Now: V 0.35
